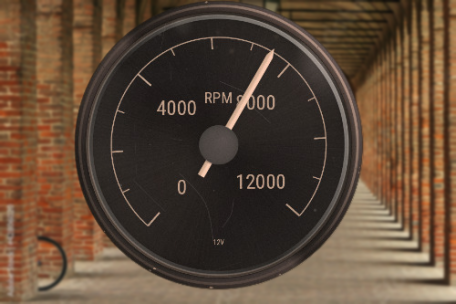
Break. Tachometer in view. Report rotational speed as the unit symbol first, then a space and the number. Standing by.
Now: rpm 7500
